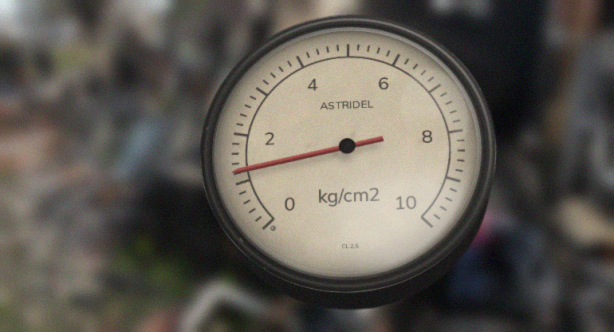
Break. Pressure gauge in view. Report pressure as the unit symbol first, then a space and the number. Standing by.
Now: kg/cm² 1.2
